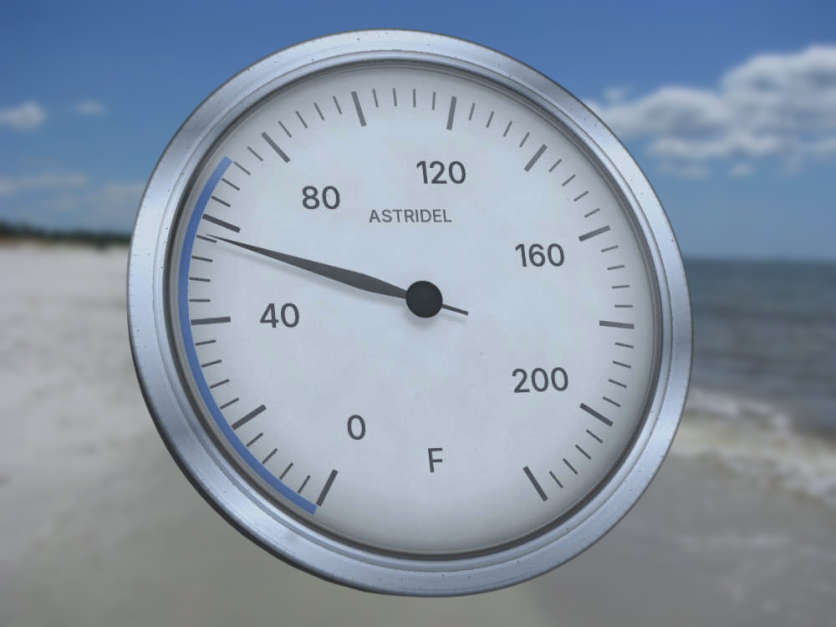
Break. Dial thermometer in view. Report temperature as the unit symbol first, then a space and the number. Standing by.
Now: °F 56
